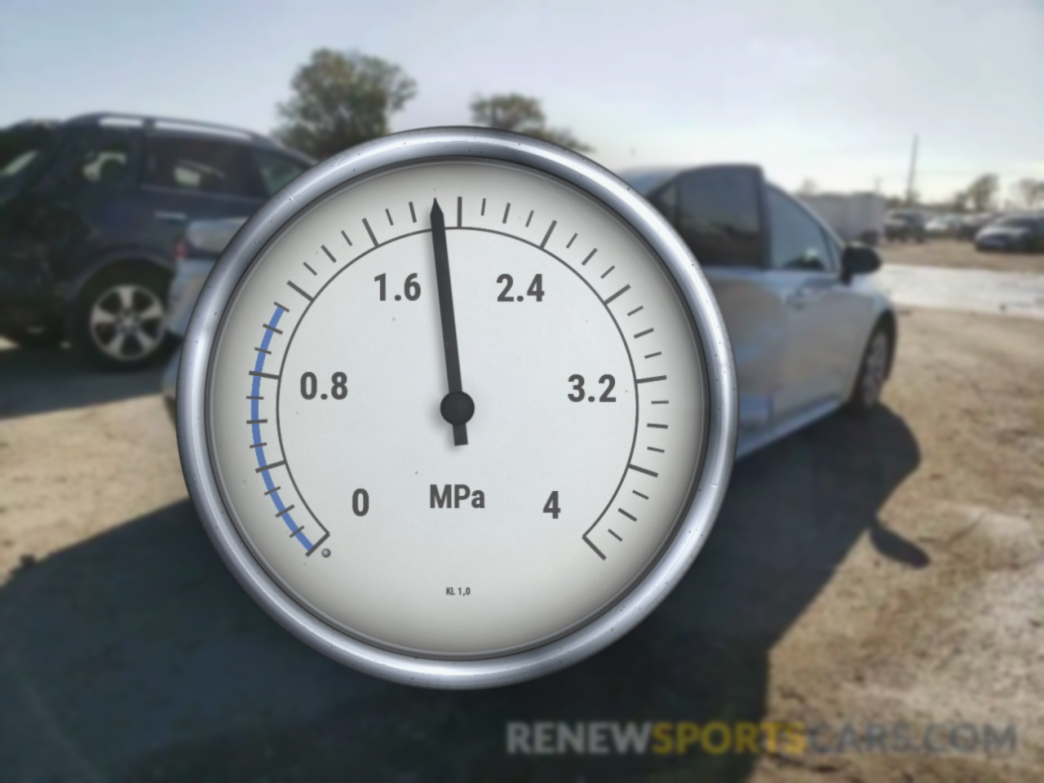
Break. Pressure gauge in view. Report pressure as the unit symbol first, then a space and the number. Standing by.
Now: MPa 1.9
